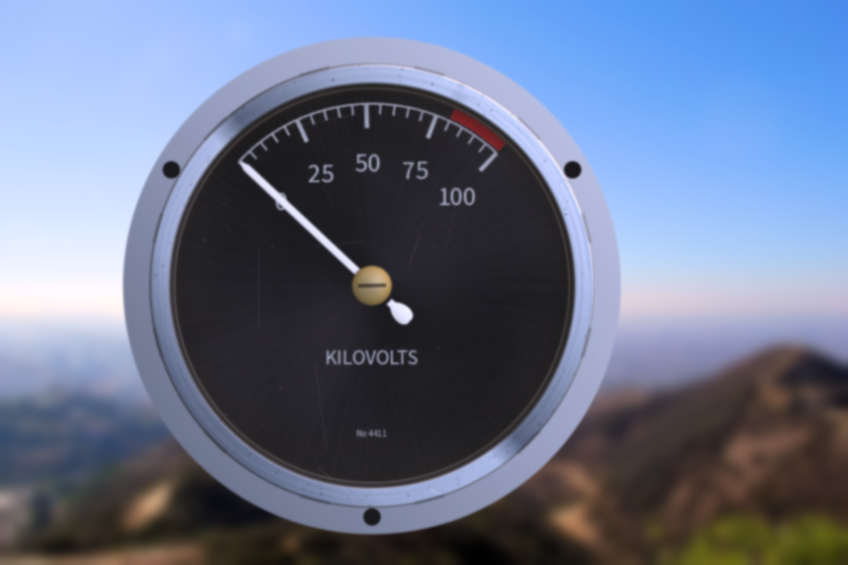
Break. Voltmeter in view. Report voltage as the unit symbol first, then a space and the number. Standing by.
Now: kV 0
